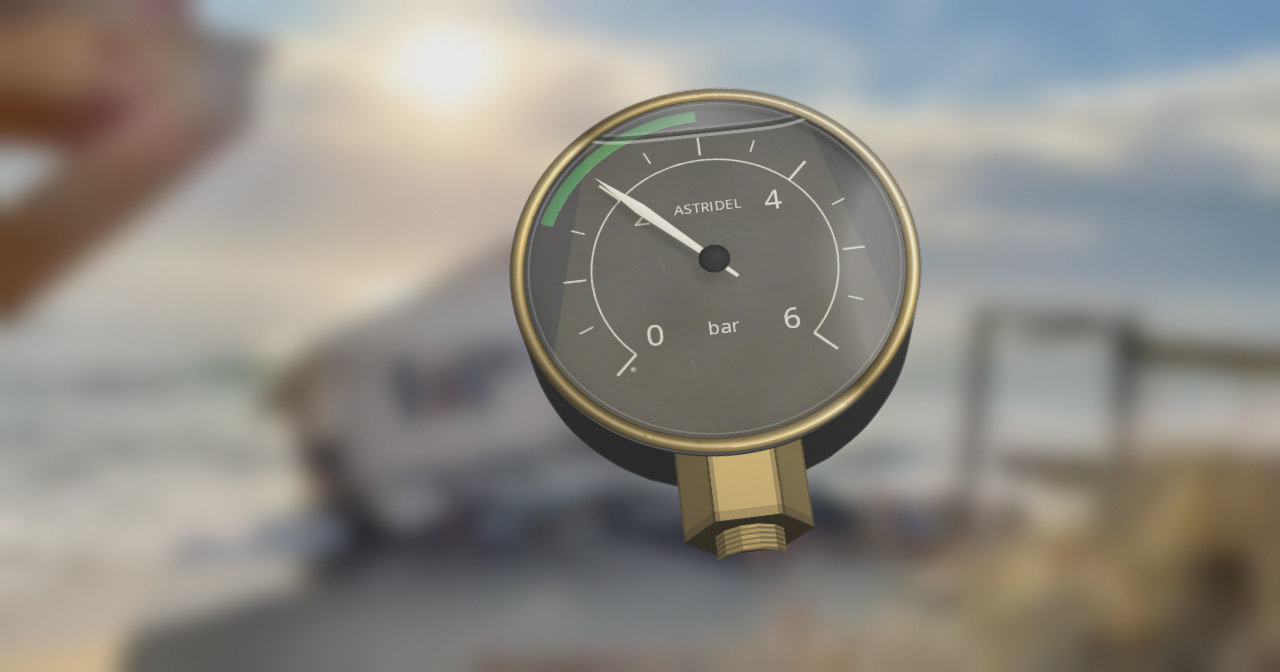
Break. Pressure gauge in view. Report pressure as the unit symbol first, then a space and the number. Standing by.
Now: bar 2
